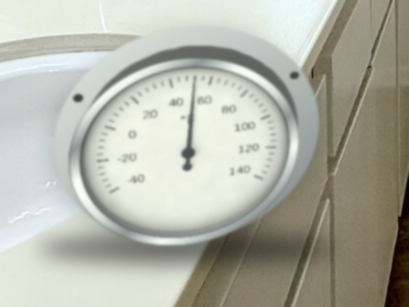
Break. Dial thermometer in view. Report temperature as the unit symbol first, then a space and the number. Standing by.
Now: °F 52
